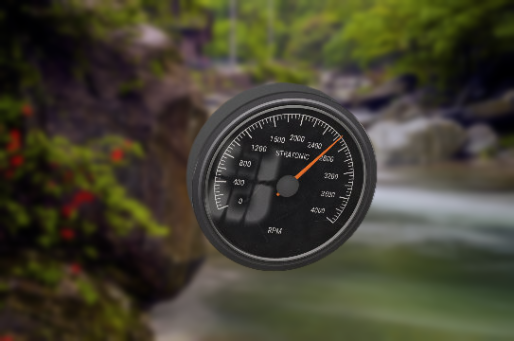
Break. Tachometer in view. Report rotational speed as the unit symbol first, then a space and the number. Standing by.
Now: rpm 2600
